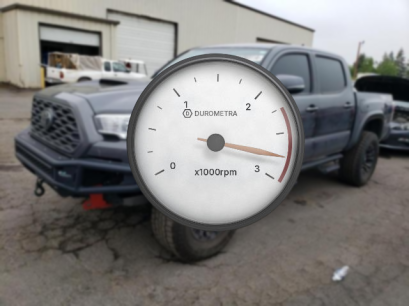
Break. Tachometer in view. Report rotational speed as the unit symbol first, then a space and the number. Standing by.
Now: rpm 2750
